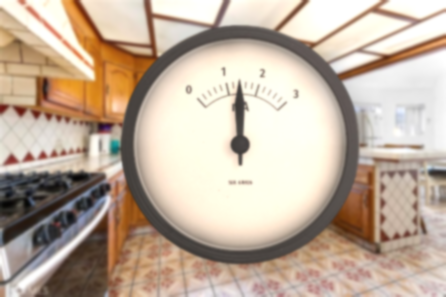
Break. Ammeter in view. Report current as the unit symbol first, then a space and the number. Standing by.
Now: mA 1.4
